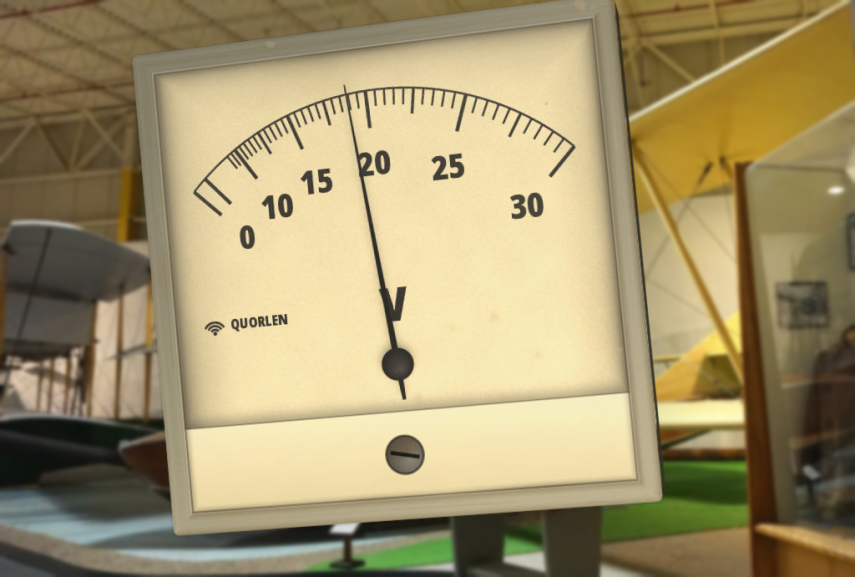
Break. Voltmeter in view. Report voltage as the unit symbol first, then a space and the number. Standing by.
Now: V 19
